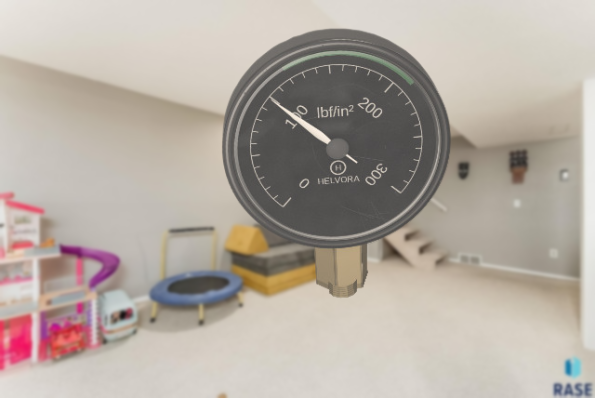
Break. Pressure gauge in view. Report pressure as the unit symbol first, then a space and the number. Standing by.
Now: psi 100
